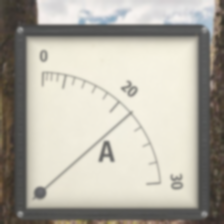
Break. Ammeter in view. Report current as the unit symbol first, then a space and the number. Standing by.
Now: A 22
